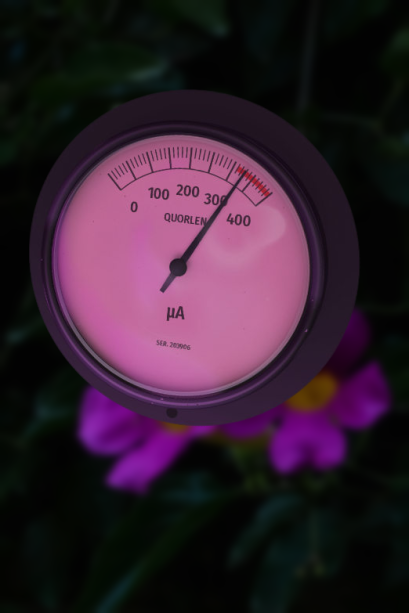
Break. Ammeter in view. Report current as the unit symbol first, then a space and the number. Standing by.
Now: µA 330
